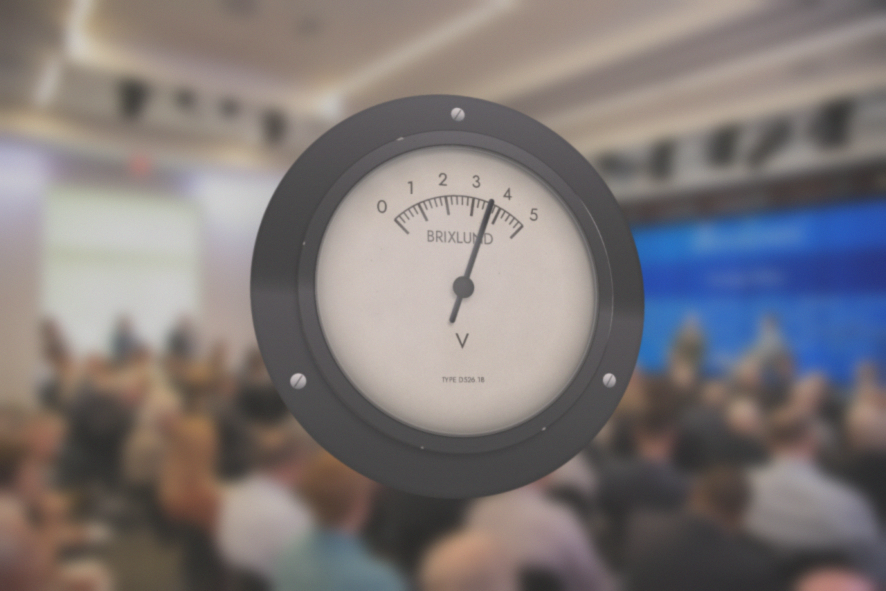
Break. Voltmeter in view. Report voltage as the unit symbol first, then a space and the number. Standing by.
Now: V 3.6
